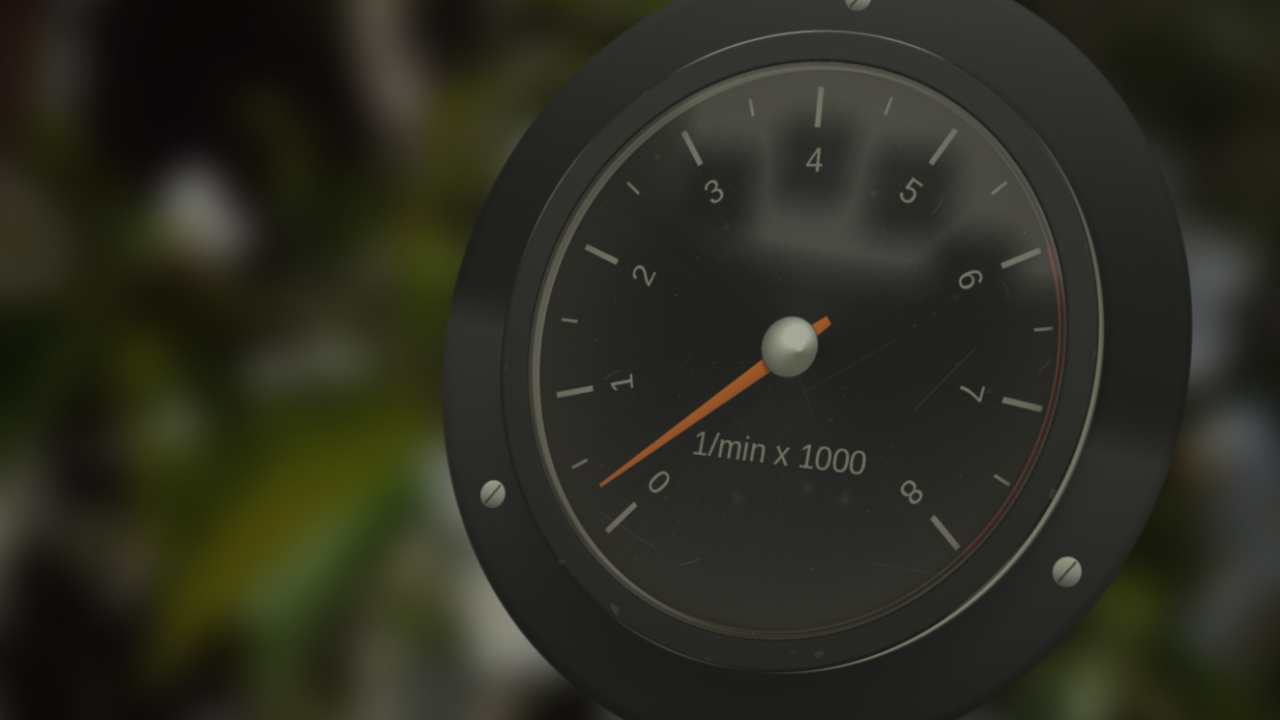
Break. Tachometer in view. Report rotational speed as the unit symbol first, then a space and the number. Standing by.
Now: rpm 250
